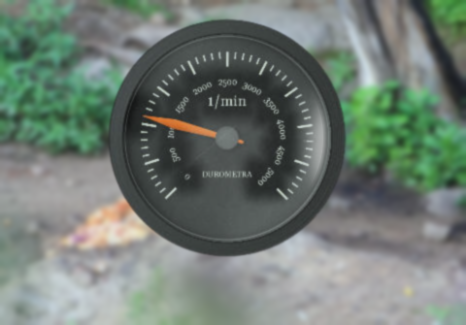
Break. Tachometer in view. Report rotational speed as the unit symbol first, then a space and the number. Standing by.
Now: rpm 1100
